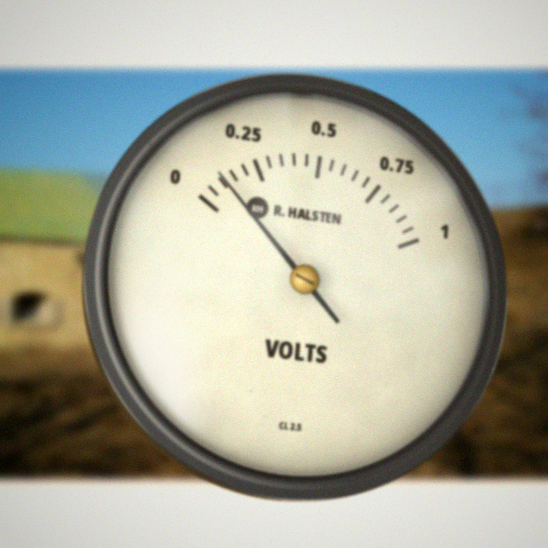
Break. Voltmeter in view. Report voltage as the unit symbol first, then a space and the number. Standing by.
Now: V 0.1
